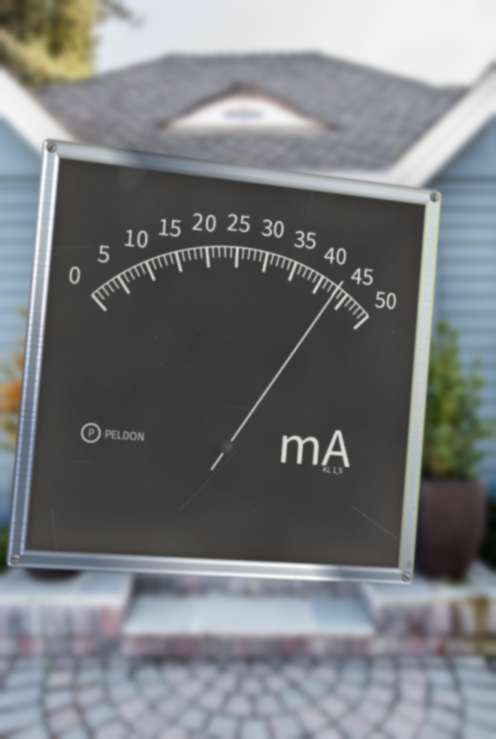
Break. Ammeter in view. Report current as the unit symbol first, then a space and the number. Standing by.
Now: mA 43
